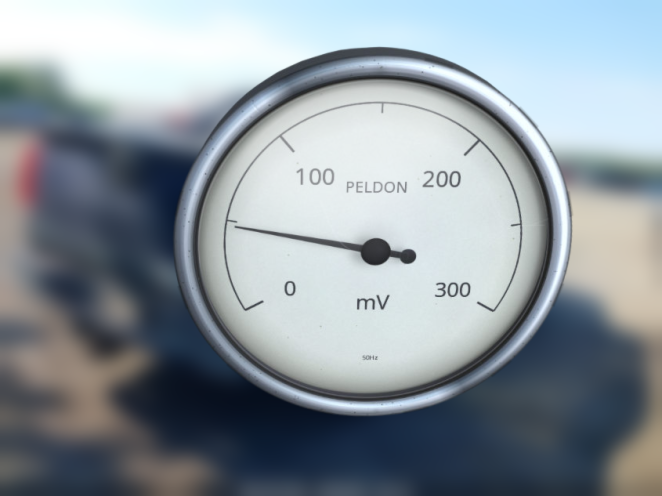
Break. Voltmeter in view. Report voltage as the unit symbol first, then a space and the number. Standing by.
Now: mV 50
